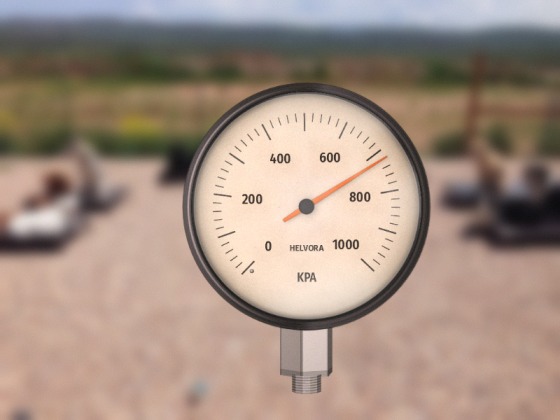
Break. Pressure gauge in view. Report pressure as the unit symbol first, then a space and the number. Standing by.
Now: kPa 720
